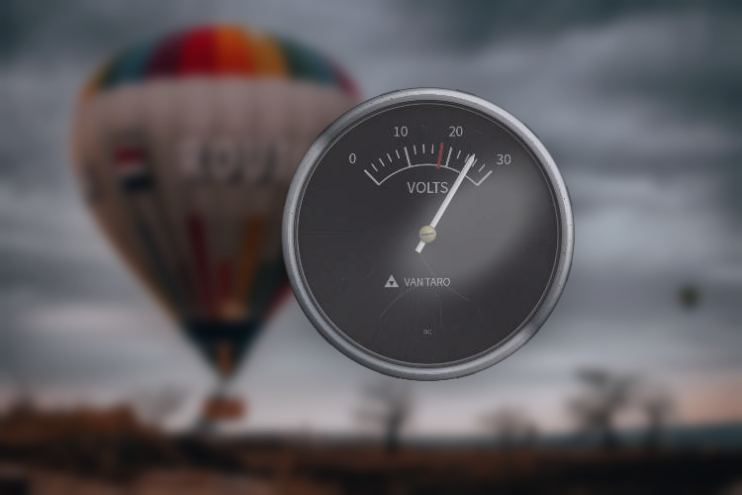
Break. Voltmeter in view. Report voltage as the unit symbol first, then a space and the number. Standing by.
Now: V 25
